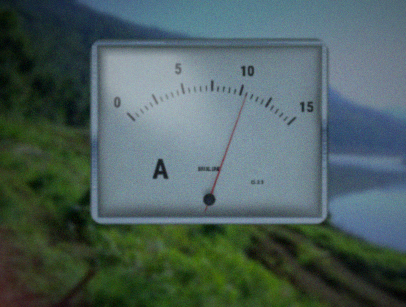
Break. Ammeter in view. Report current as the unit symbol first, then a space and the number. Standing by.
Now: A 10.5
